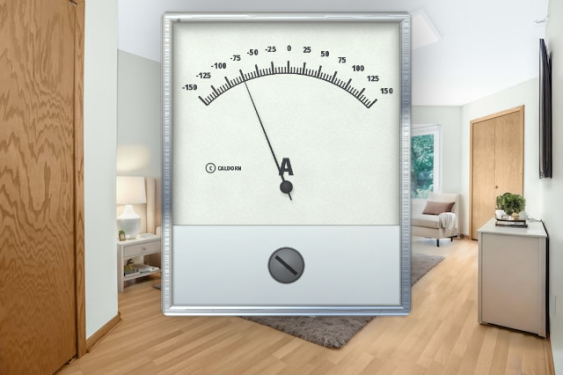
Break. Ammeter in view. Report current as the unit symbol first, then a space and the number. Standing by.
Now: A -75
